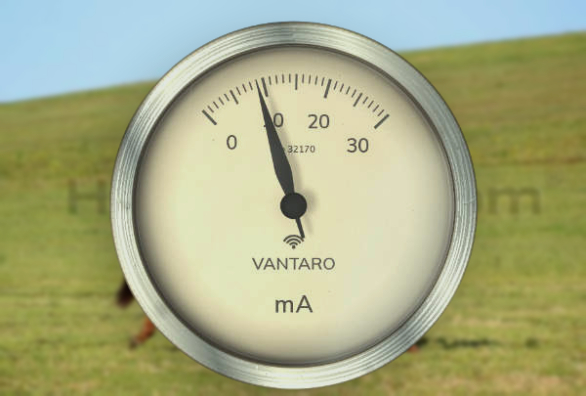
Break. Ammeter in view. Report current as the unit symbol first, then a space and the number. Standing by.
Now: mA 9
